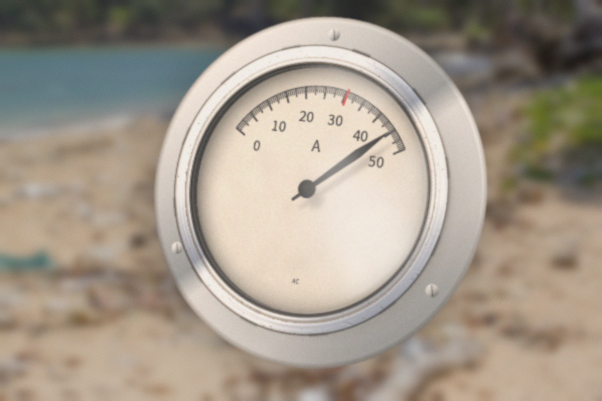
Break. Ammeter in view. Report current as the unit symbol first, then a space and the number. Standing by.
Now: A 45
